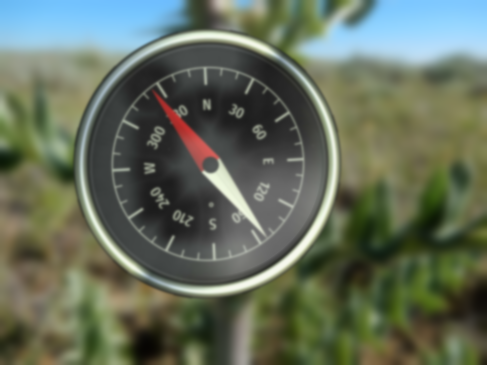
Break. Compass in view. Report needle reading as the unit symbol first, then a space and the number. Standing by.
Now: ° 325
